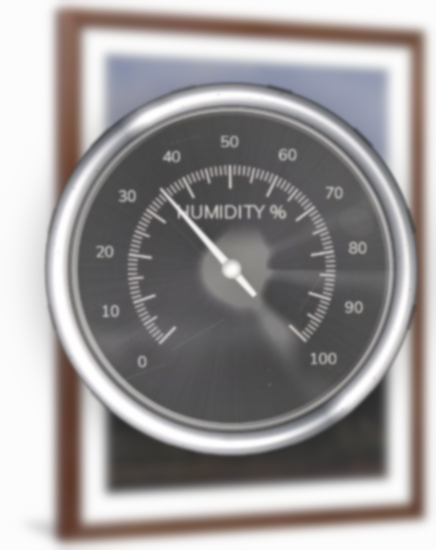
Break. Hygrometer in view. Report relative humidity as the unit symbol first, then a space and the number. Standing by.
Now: % 35
